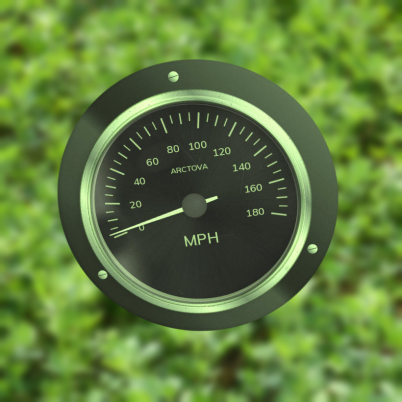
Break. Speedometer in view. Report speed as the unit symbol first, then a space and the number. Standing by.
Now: mph 2.5
